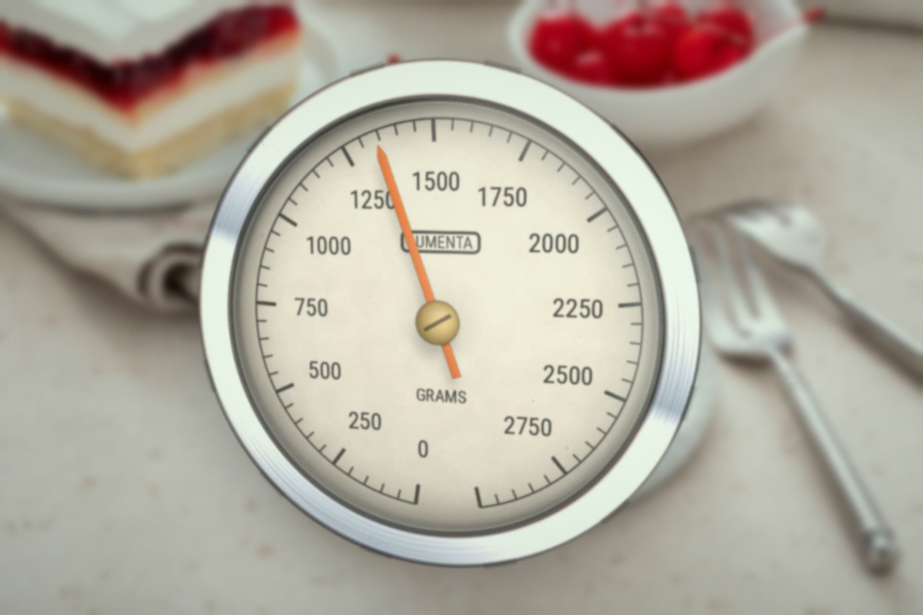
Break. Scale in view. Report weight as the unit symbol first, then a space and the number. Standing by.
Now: g 1350
